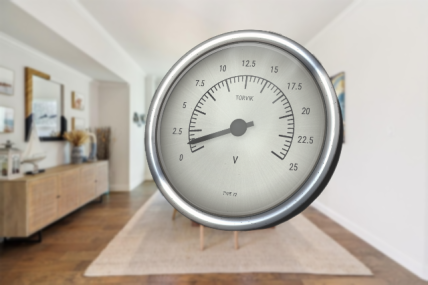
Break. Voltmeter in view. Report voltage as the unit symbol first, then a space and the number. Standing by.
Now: V 1
